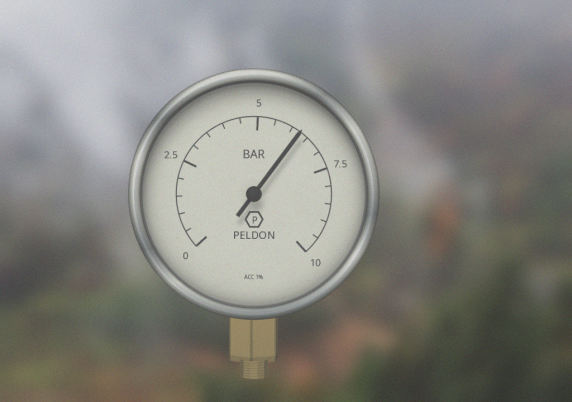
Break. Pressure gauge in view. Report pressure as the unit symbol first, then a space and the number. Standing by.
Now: bar 6.25
